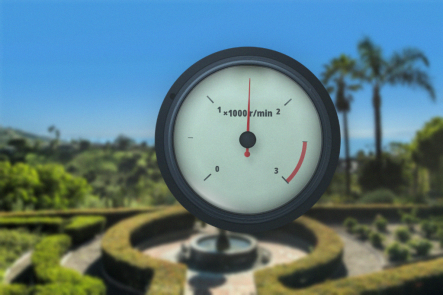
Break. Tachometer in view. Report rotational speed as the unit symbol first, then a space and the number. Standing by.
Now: rpm 1500
